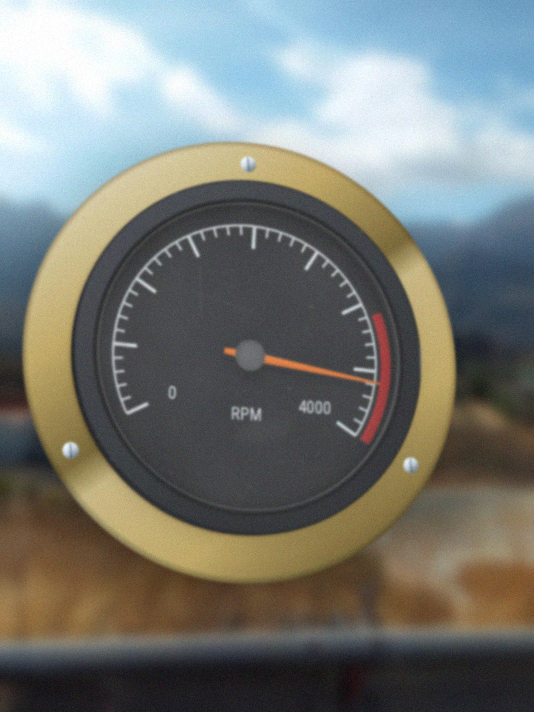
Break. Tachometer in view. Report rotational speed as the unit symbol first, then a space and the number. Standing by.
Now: rpm 3600
